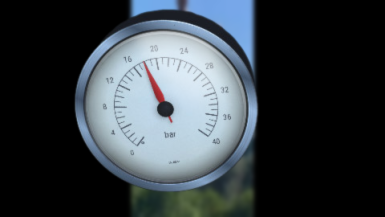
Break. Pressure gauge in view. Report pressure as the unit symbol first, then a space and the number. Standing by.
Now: bar 18
